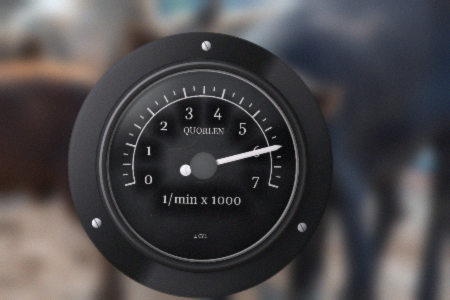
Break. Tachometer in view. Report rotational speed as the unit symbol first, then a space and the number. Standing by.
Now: rpm 6000
